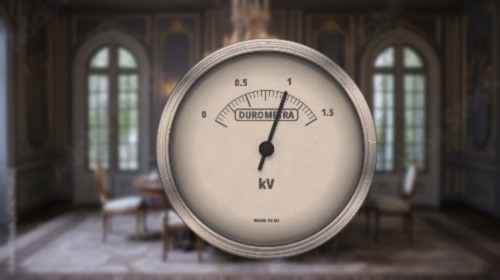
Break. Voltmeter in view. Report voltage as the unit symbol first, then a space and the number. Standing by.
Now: kV 1
